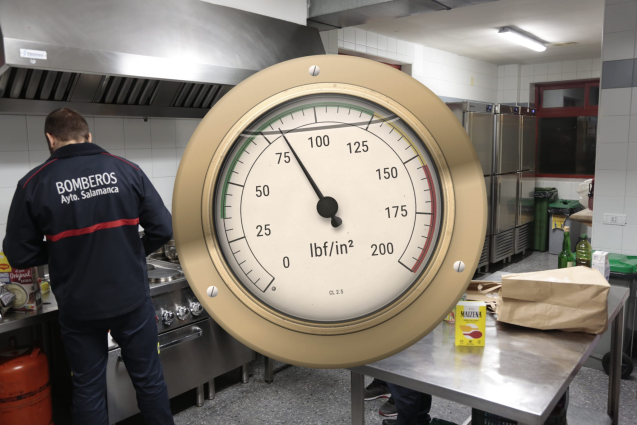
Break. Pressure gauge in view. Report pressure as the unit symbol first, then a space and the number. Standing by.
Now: psi 82.5
